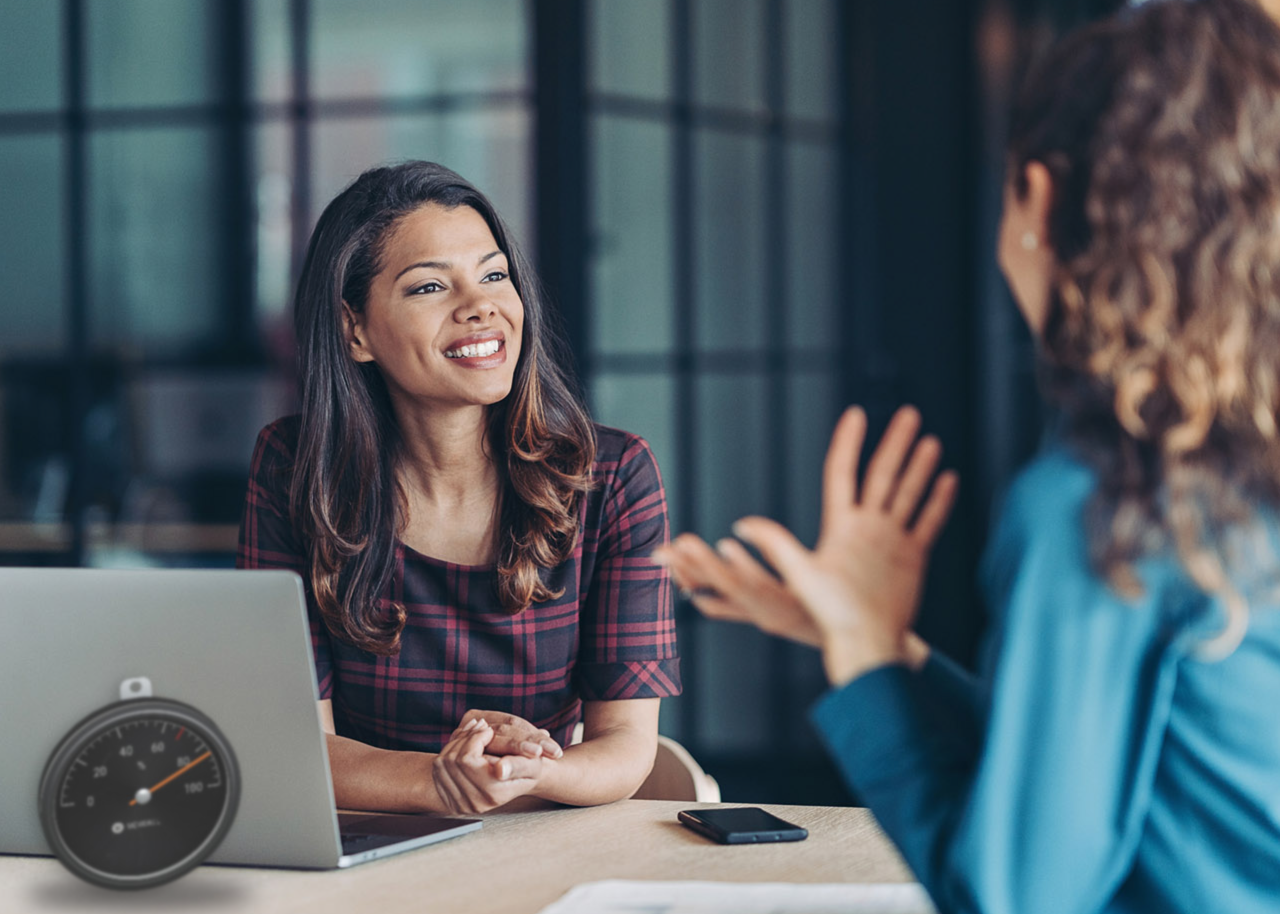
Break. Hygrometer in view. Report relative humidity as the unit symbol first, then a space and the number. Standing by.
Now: % 84
